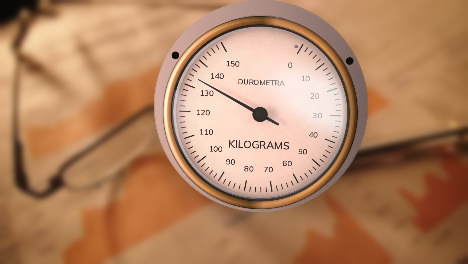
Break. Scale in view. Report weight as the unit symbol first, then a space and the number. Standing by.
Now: kg 134
